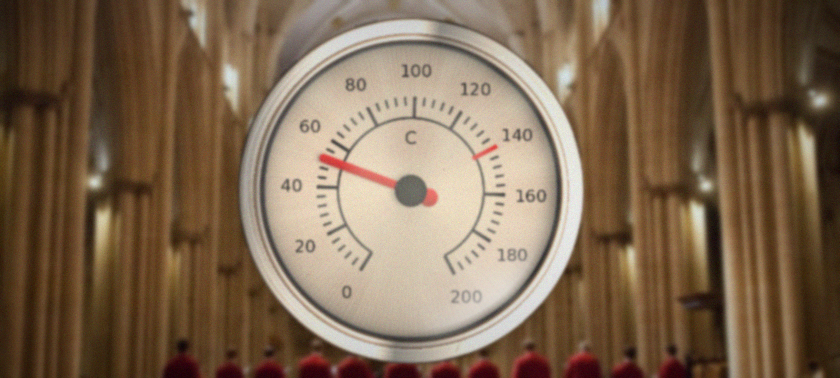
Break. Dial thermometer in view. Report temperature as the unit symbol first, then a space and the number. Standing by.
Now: °C 52
